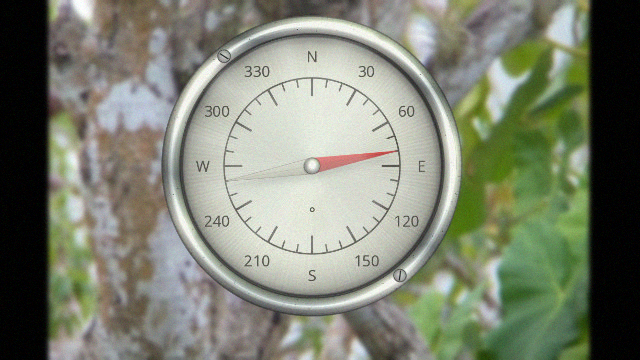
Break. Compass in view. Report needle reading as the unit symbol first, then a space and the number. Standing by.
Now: ° 80
